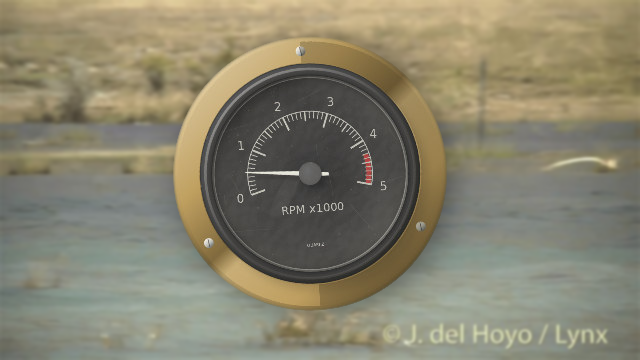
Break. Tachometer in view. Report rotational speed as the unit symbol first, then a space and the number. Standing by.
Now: rpm 500
